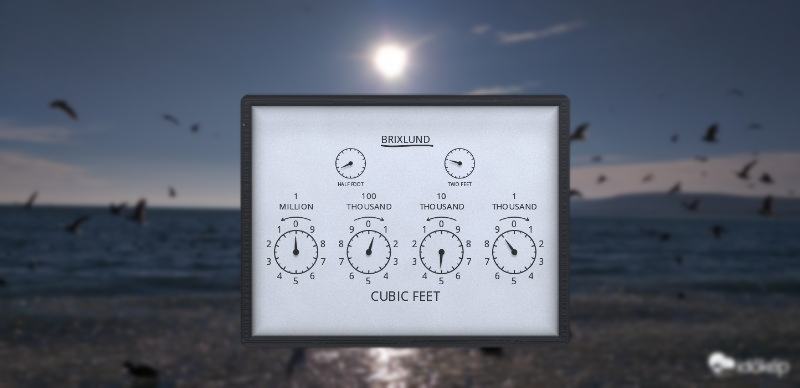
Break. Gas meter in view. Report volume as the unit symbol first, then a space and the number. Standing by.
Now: ft³ 4900
